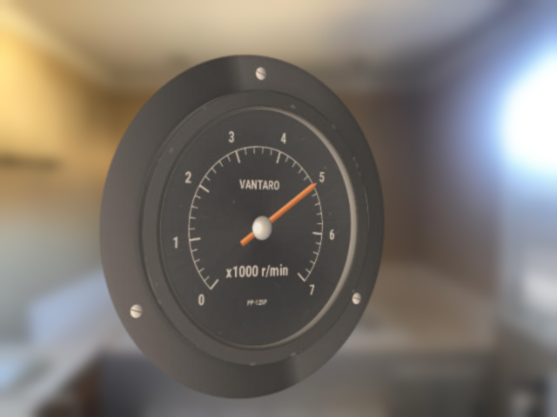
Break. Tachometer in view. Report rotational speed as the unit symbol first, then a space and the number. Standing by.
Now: rpm 5000
